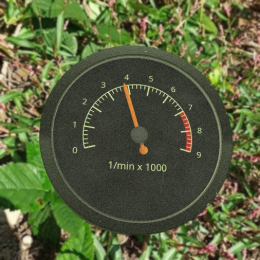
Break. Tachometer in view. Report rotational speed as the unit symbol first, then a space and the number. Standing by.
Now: rpm 3800
